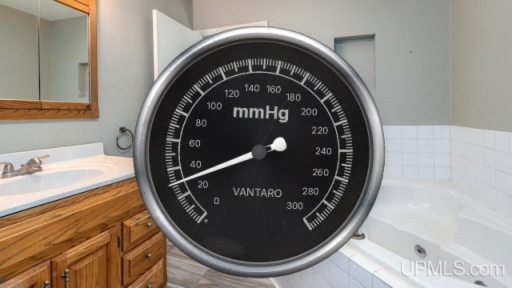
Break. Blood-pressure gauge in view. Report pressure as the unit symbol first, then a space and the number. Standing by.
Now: mmHg 30
